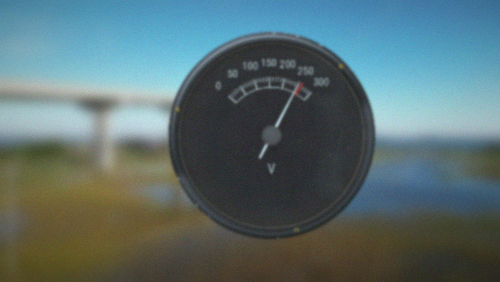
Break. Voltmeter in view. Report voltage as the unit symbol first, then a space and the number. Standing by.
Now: V 250
